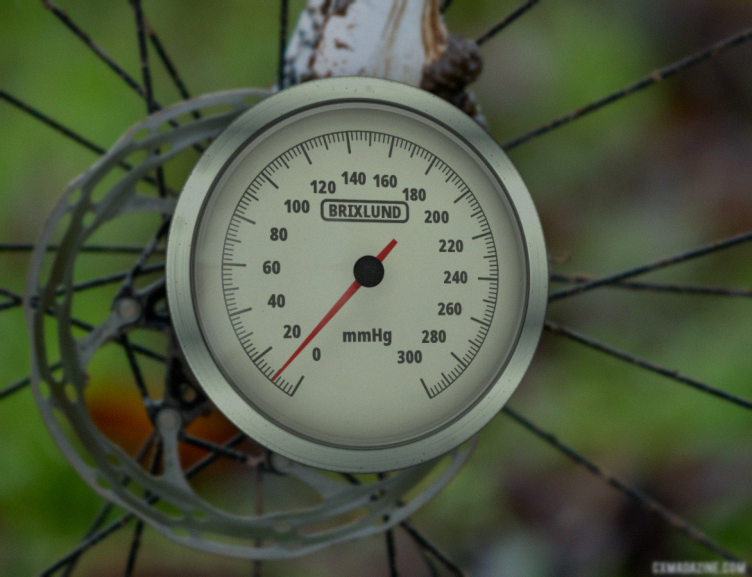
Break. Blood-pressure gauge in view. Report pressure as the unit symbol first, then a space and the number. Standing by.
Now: mmHg 10
